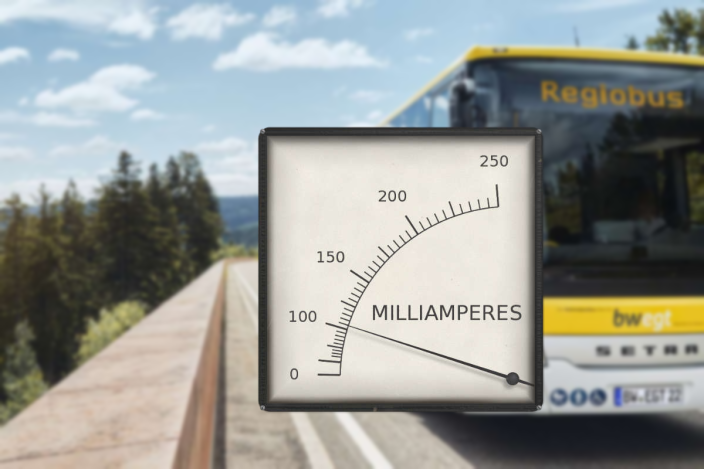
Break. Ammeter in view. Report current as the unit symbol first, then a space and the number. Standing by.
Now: mA 105
